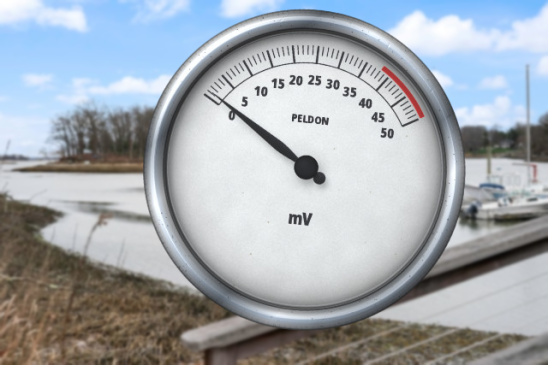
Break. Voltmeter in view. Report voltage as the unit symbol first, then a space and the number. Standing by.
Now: mV 1
